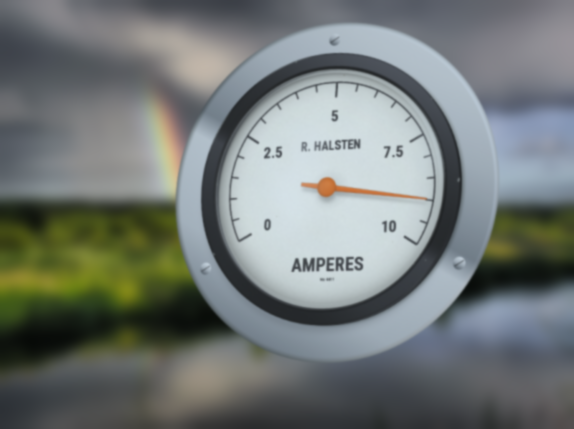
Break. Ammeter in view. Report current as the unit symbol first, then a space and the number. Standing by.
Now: A 9
